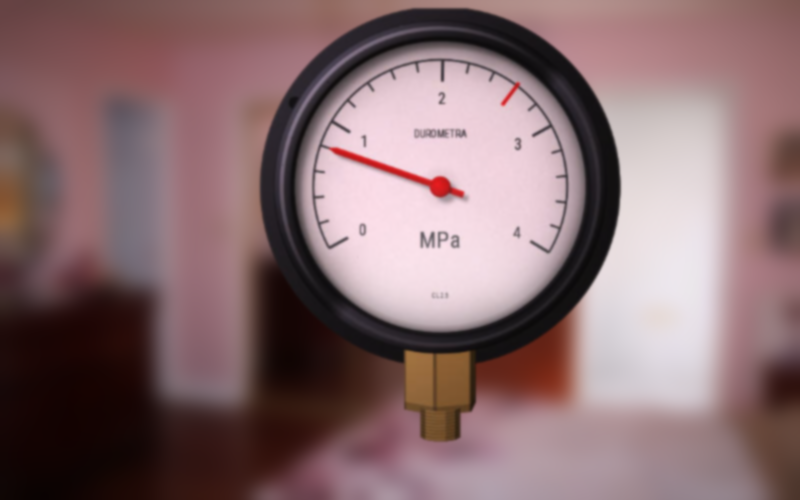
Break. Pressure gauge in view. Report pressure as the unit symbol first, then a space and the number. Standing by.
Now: MPa 0.8
